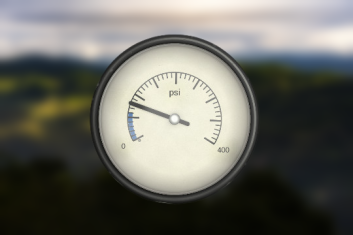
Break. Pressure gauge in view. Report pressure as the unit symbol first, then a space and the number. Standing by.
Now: psi 80
